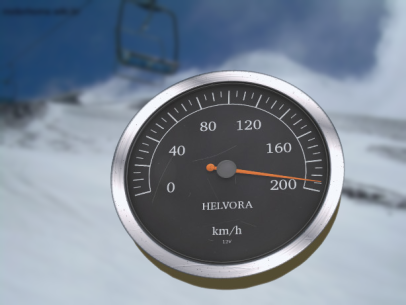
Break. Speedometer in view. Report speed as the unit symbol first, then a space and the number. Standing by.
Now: km/h 195
